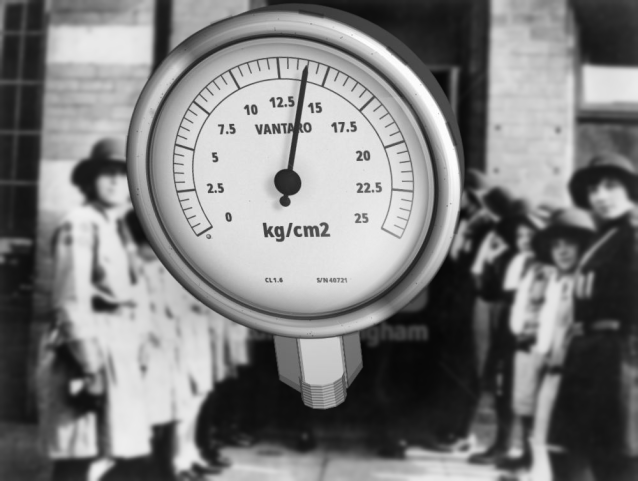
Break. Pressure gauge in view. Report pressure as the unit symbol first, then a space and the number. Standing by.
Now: kg/cm² 14
